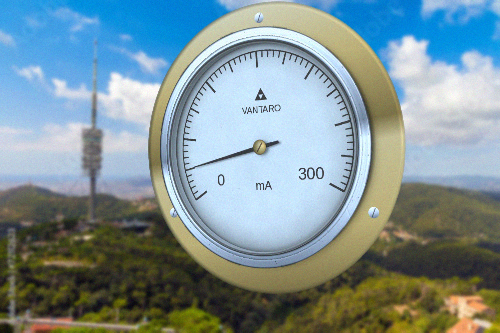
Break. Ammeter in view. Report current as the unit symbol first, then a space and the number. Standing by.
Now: mA 25
